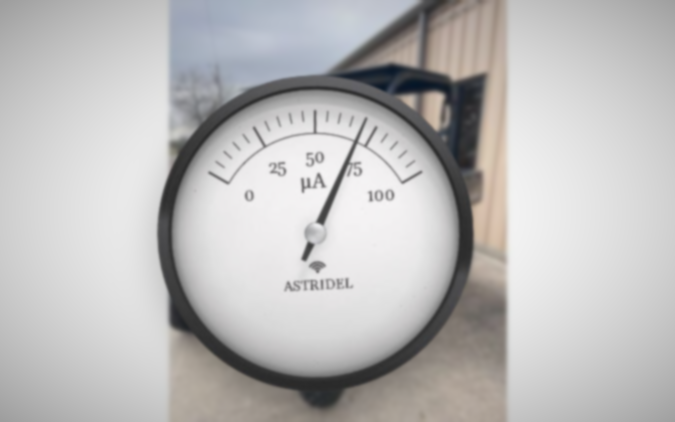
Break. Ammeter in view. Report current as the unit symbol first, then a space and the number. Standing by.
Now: µA 70
